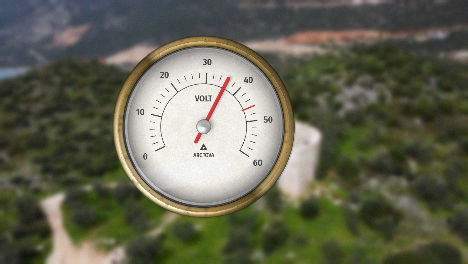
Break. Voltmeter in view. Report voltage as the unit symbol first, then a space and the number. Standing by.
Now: V 36
